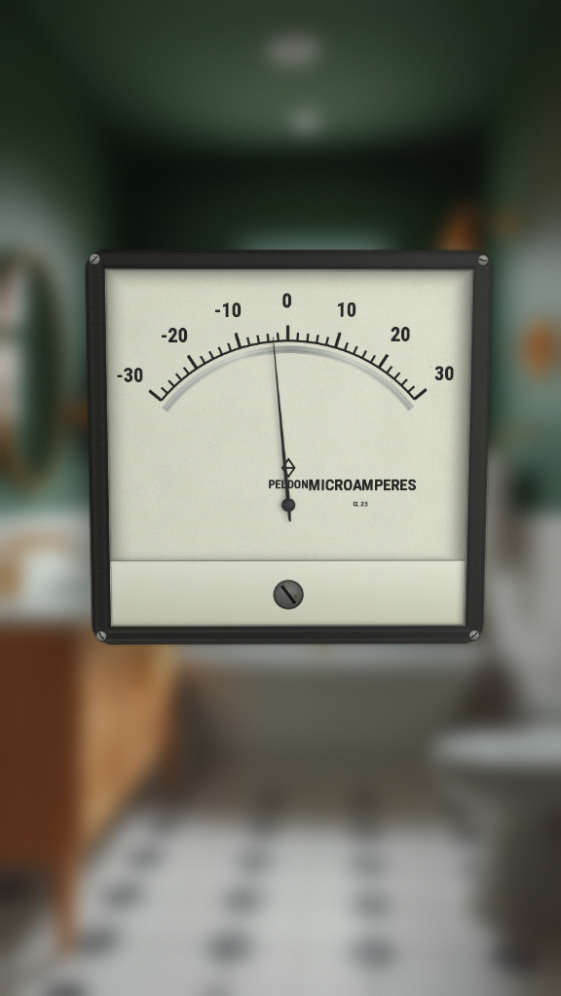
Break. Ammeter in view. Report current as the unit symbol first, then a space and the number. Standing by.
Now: µA -3
